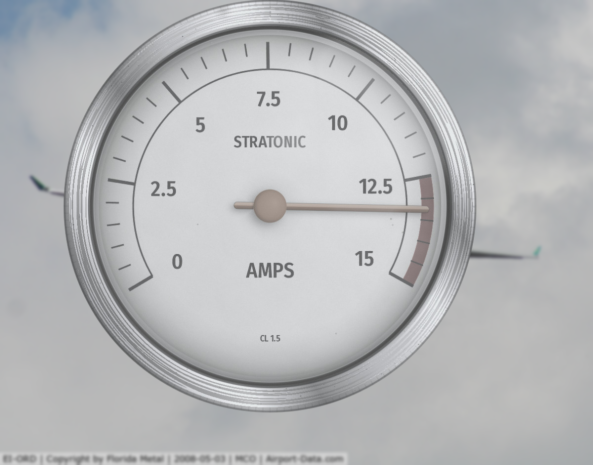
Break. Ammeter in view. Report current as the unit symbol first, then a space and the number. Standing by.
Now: A 13.25
